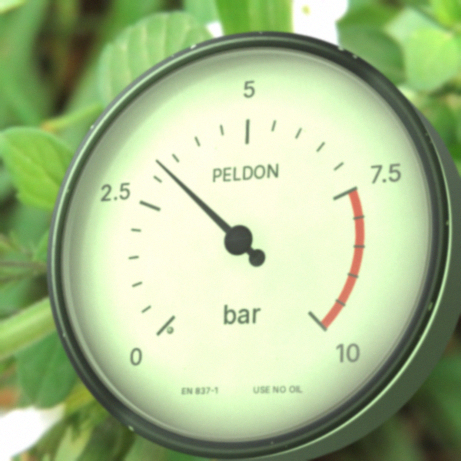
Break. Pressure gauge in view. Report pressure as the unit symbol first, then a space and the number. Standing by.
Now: bar 3.25
